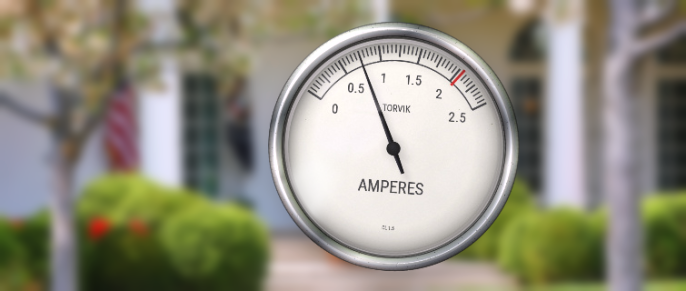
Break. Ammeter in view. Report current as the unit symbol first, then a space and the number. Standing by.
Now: A 0.75
